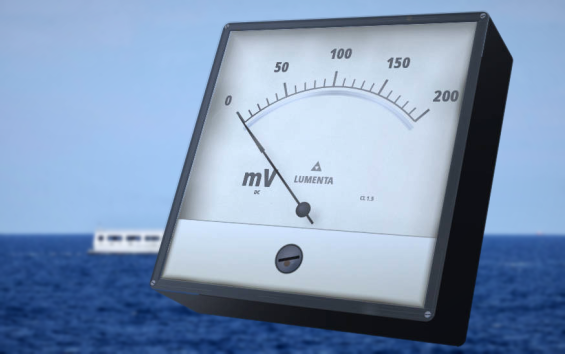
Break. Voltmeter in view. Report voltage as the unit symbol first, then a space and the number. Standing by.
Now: mV 0
